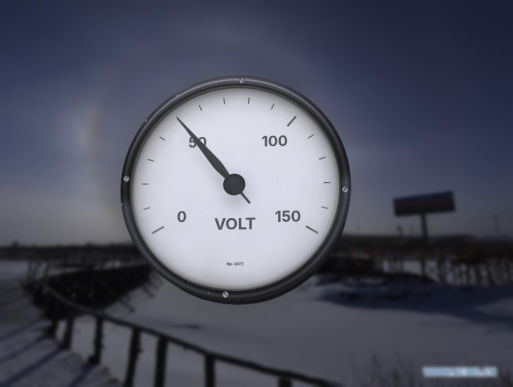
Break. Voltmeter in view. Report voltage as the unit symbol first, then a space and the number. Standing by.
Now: V 50
